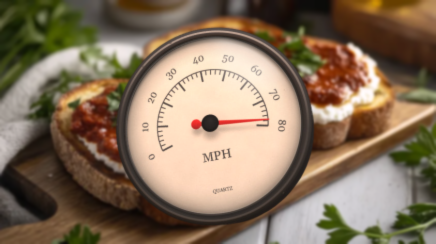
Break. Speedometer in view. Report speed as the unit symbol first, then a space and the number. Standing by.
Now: mph 78
